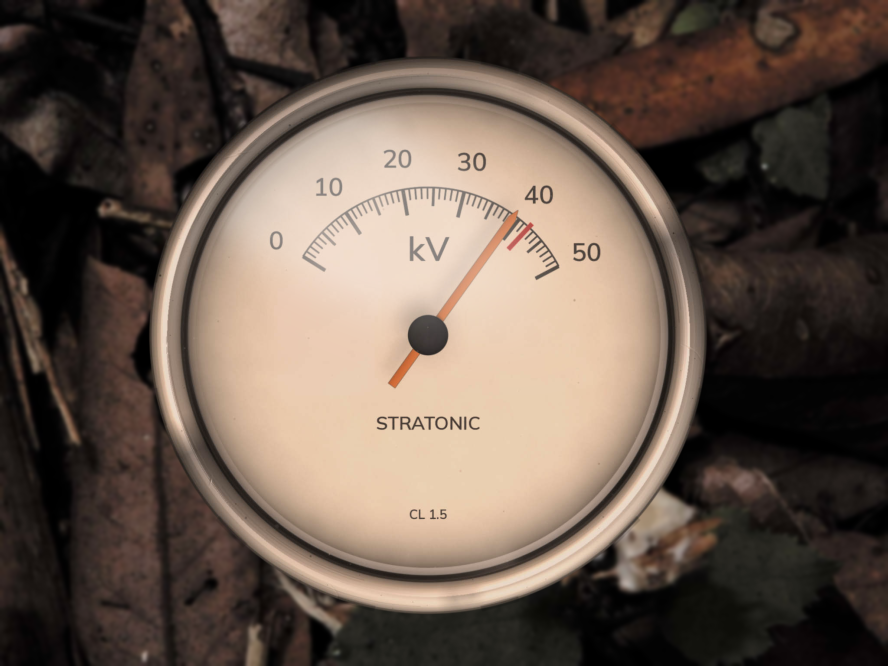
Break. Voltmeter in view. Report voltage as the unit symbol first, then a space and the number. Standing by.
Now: kV 39
